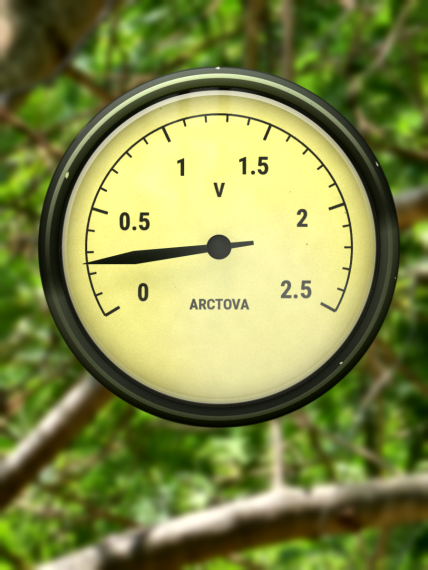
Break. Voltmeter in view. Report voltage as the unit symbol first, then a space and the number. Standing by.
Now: V 0.25
